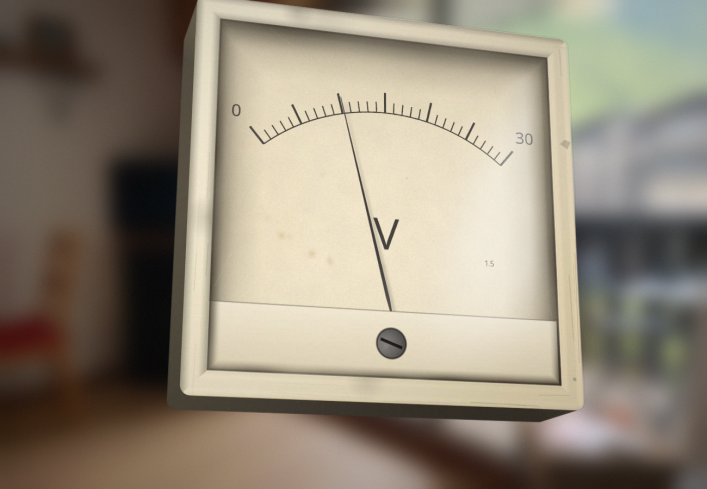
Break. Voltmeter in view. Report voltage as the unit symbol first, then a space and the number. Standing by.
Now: V 10
